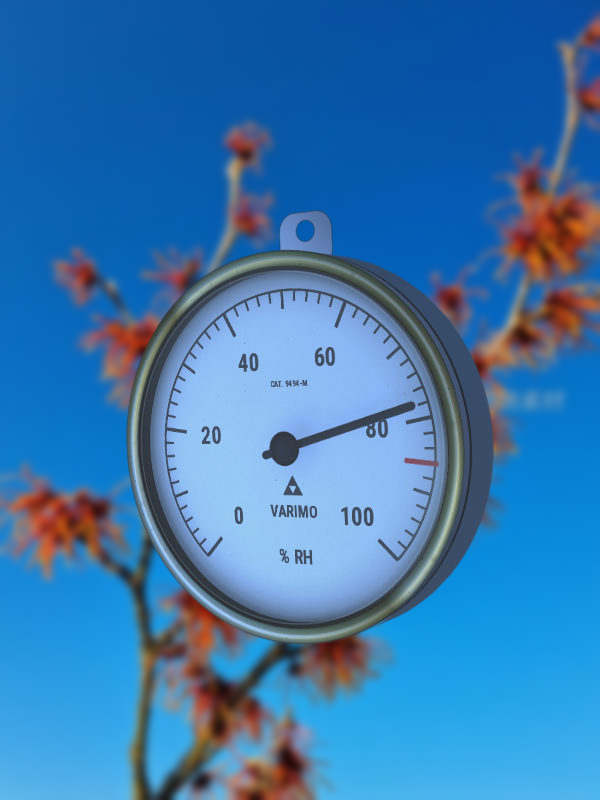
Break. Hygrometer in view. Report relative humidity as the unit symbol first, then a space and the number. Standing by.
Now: % 78
